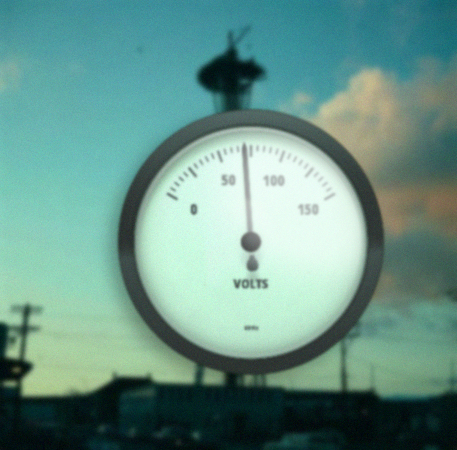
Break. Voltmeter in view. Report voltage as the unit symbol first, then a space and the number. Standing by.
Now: V 70
